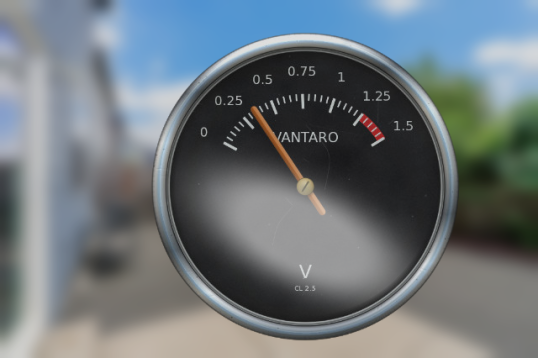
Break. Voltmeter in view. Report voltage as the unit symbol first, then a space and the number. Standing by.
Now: V 0.35
